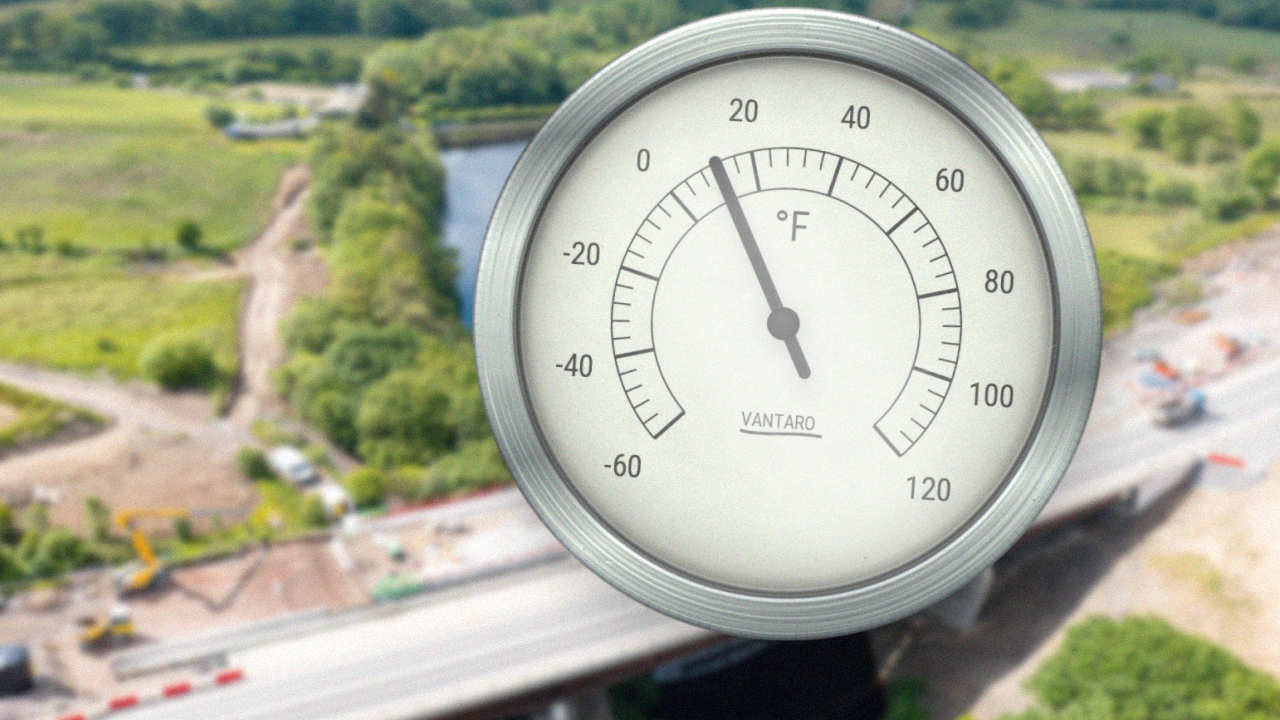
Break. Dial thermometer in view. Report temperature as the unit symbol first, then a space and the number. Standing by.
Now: °F 12
